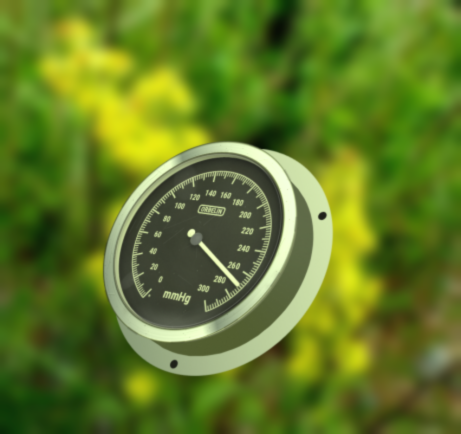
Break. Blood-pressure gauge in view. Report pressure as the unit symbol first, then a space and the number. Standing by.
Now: mmHg 270
